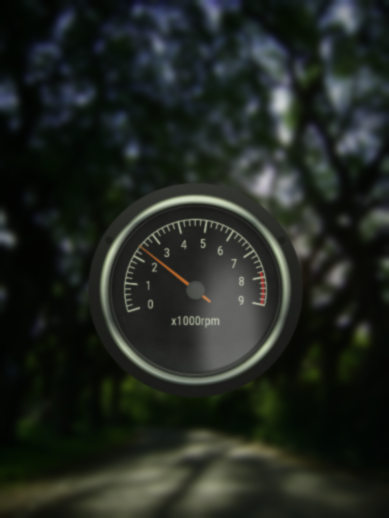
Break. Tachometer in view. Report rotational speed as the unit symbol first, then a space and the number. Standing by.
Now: rpm 2400
